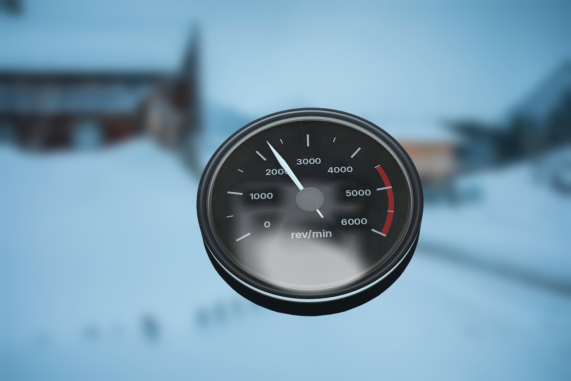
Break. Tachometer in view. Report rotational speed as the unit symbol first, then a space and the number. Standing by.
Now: rpm 2250
